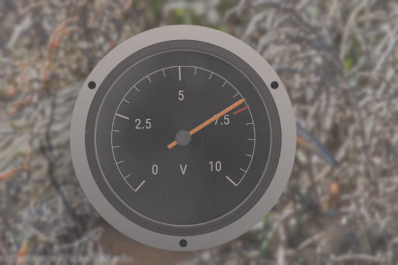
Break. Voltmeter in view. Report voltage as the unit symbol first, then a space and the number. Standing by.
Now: V 7.25
